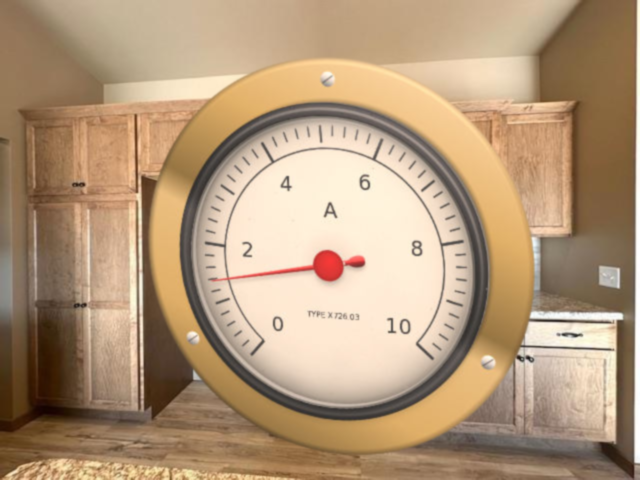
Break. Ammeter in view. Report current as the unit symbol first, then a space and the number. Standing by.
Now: A 1.4
